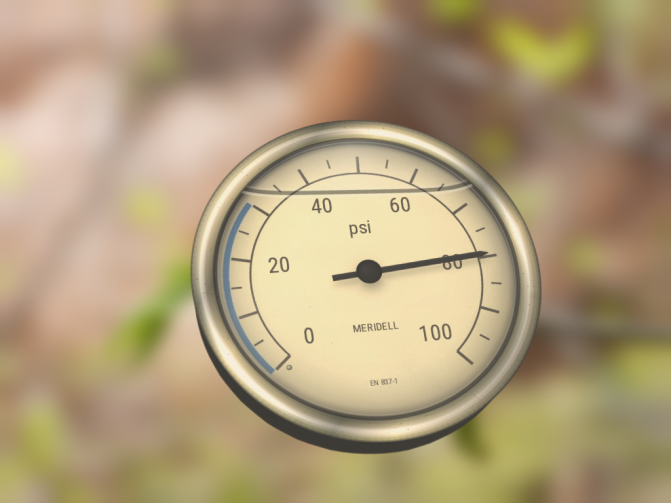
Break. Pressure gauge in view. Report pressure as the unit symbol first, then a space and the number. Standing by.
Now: psi 80
